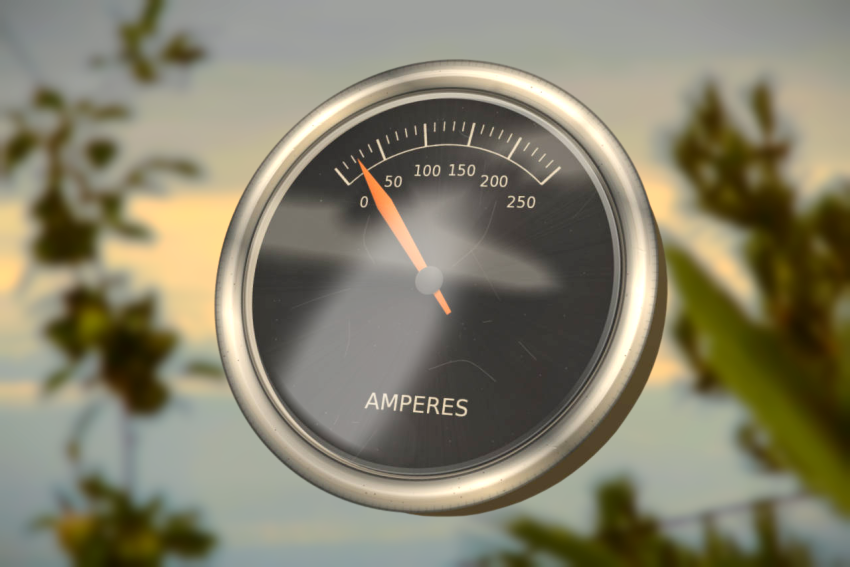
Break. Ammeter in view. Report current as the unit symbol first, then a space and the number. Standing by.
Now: A 25
